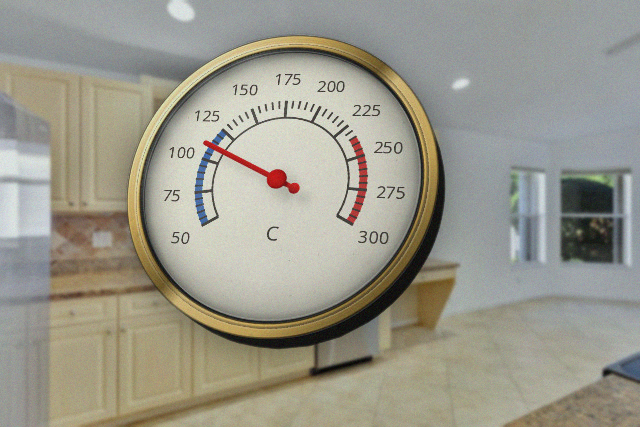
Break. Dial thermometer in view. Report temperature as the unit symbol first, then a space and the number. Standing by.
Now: °C 110
